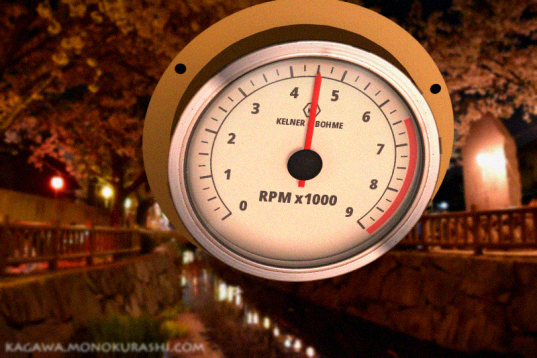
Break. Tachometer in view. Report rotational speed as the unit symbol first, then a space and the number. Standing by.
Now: rpm 4500
